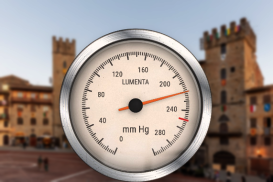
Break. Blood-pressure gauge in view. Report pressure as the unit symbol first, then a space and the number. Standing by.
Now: mmHg 220
